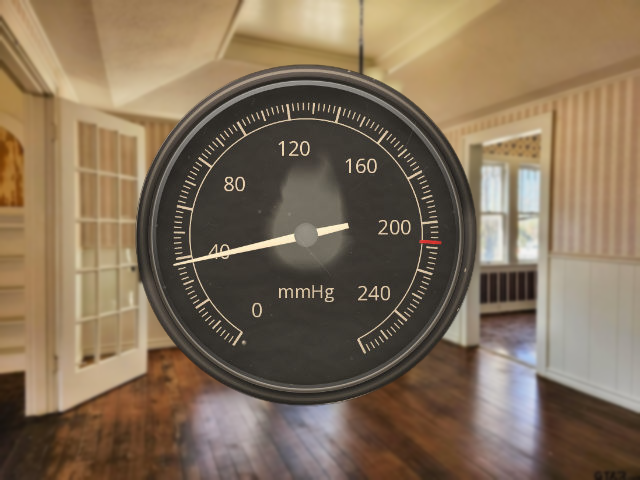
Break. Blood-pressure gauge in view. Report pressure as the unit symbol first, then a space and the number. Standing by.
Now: mmHg 38
